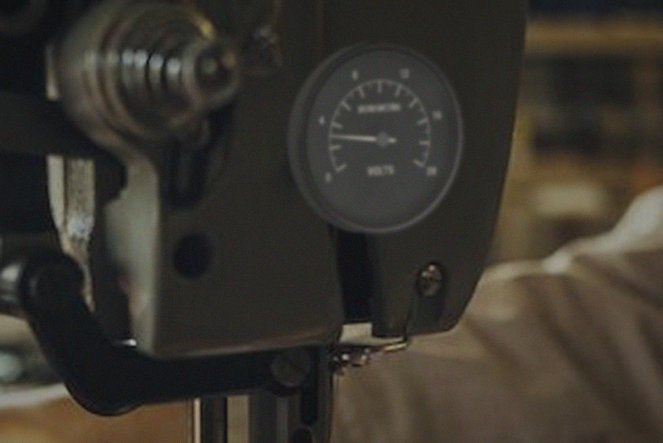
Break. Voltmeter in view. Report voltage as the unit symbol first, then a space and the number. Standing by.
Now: V 3
